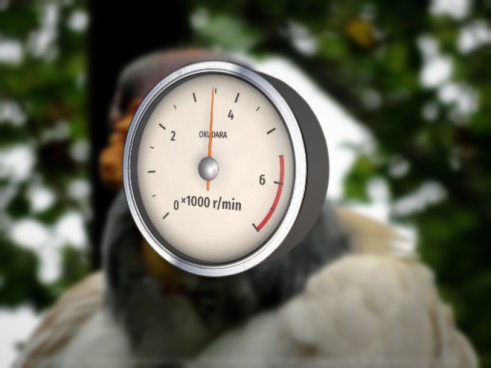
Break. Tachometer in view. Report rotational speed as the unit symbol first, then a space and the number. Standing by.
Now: rpm 3500
